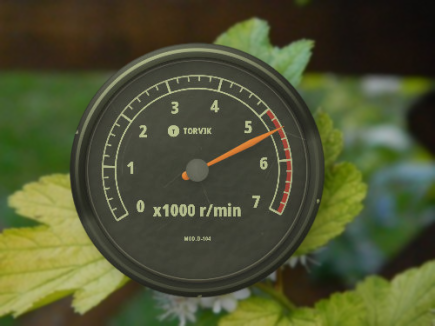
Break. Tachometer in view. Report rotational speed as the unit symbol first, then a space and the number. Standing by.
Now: rpm 5400
